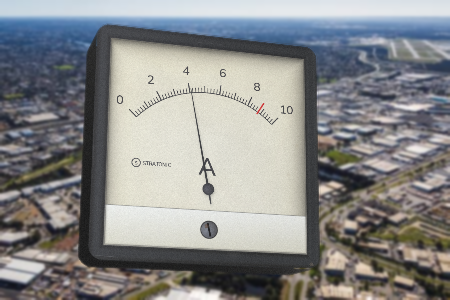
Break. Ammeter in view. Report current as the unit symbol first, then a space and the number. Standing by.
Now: A 4
